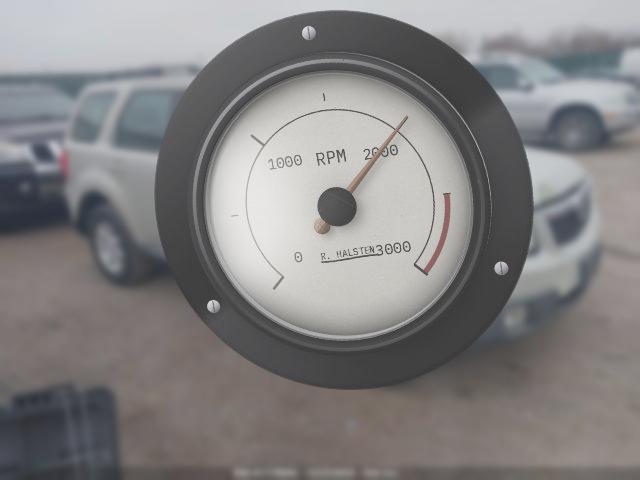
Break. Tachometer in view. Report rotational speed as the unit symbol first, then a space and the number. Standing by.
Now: rpm 2000
